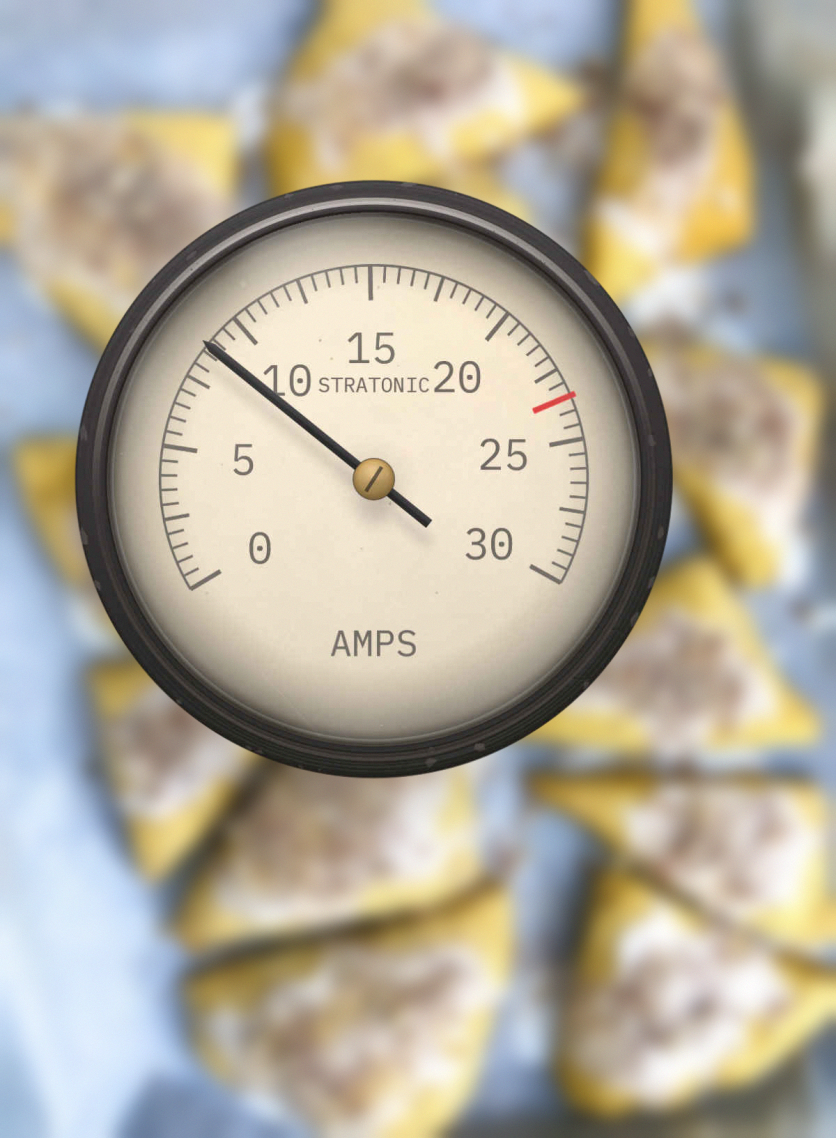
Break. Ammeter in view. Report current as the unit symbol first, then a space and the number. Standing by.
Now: A 8.75
